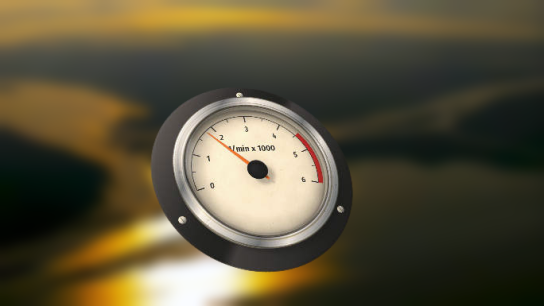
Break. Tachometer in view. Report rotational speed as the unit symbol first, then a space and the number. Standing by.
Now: rpm 1750
